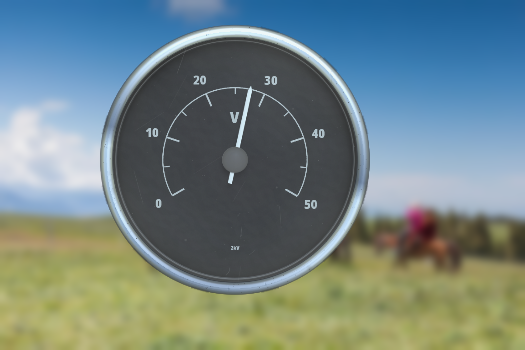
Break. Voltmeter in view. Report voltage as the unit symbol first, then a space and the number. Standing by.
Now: V 27.5
